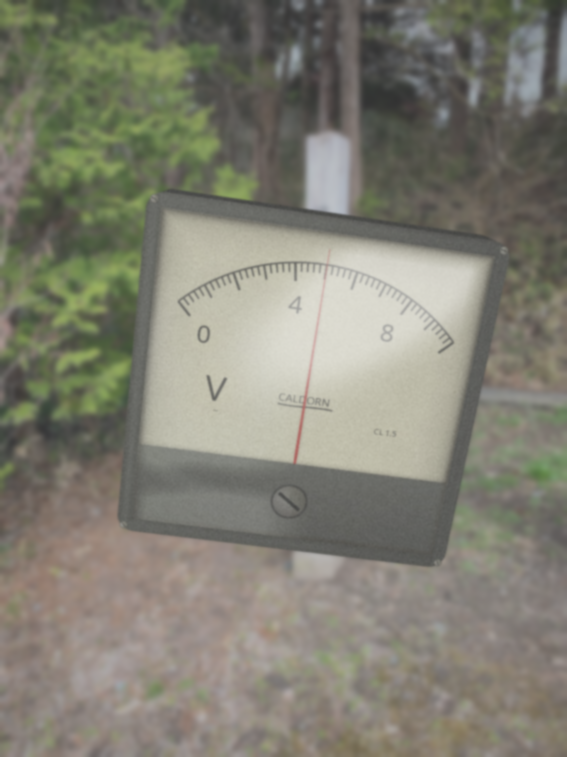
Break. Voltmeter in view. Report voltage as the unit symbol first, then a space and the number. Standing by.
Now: V 5
